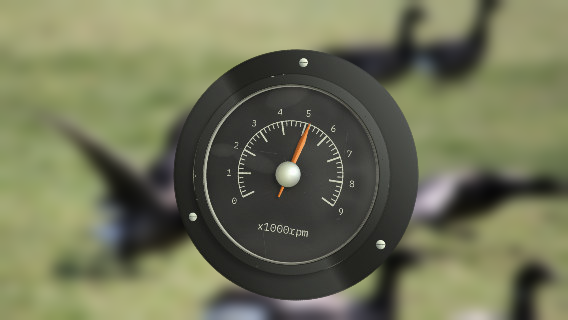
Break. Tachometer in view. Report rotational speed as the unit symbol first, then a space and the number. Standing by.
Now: rpm 5200
